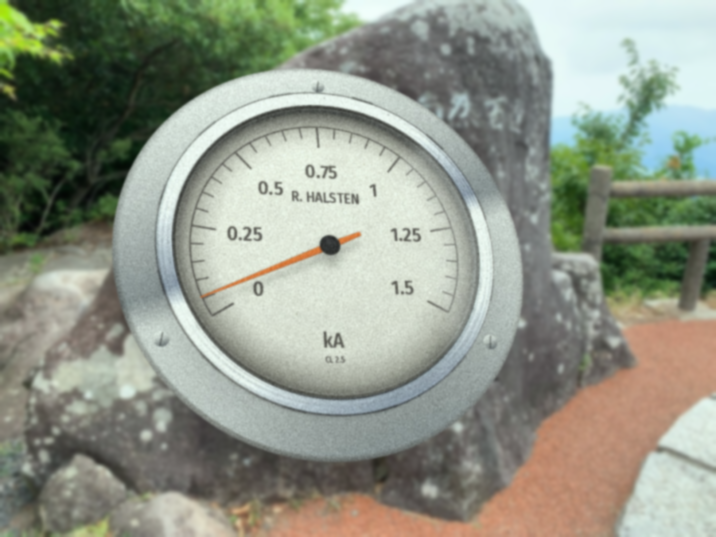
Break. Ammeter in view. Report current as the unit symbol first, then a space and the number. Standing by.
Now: kA 0.05
